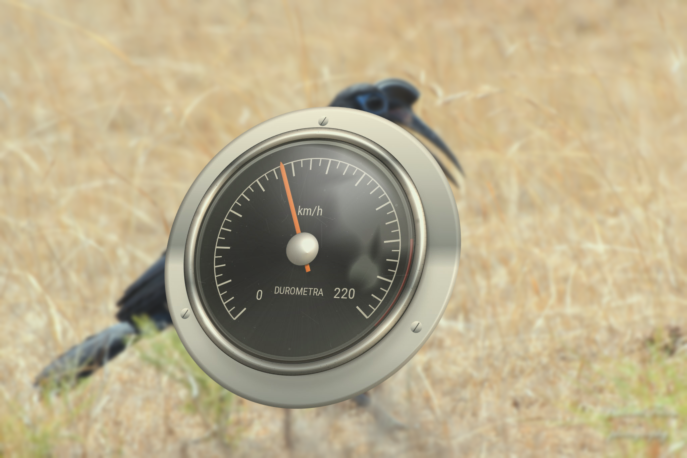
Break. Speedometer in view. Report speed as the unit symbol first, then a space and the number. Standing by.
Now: km/h 95
